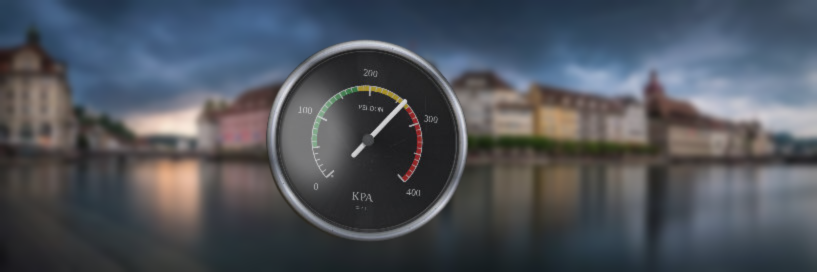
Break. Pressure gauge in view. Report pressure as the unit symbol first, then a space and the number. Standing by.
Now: kPa 260
